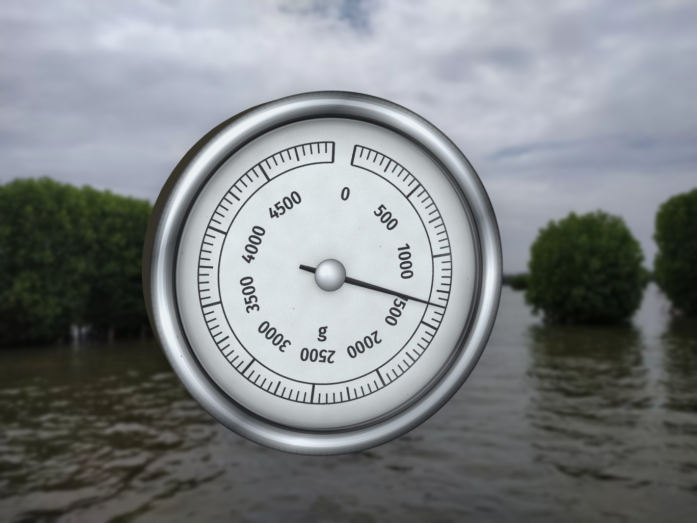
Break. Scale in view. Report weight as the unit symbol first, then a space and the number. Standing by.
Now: g 1350
